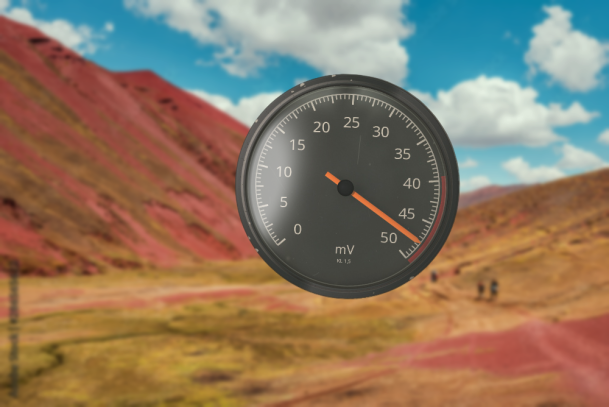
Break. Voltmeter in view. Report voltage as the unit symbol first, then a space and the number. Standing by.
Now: mV 47.5
